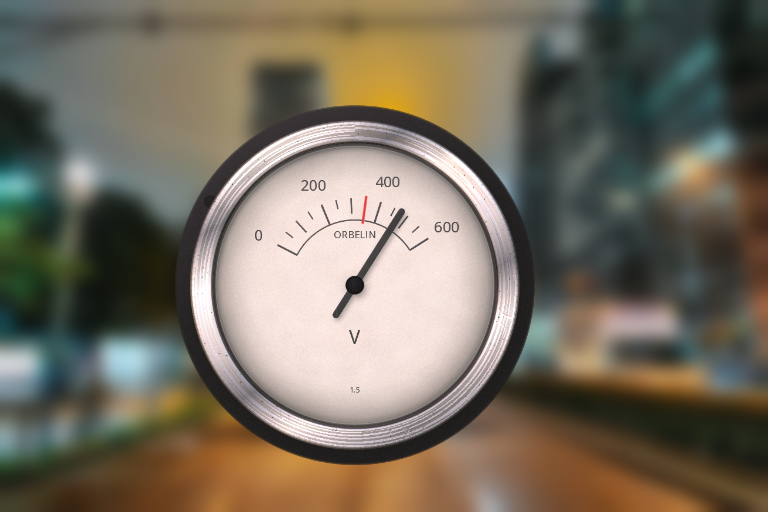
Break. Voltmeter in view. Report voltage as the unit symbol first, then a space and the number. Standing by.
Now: V 475
